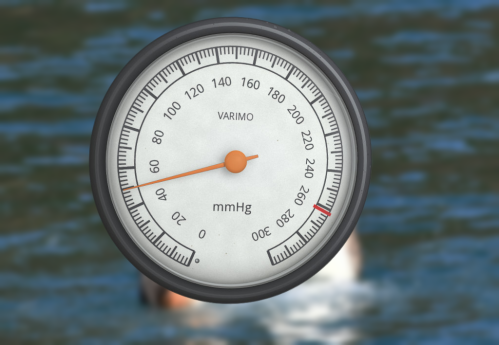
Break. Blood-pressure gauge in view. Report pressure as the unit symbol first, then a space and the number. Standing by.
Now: mmHg 50
